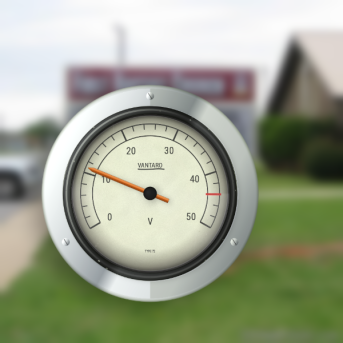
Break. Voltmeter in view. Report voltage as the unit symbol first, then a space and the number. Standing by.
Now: V 11
